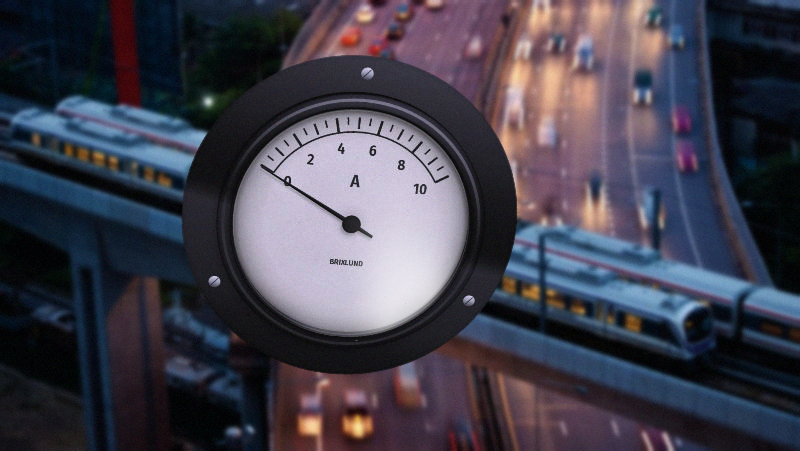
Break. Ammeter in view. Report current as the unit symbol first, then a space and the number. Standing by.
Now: A 0
